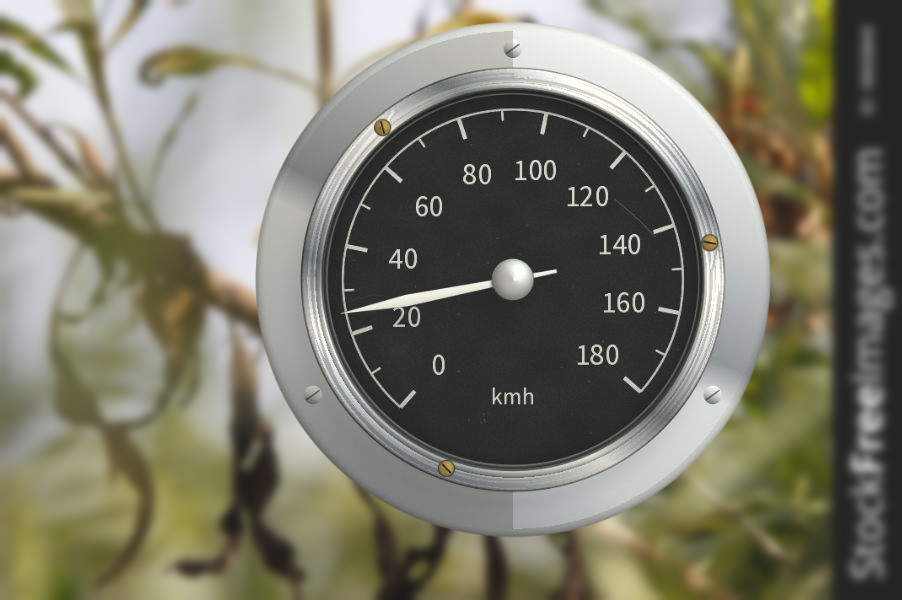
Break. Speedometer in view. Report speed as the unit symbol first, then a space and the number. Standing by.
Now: km/h 25
